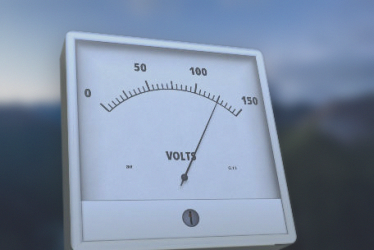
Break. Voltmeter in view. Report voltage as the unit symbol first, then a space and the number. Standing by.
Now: V 125
